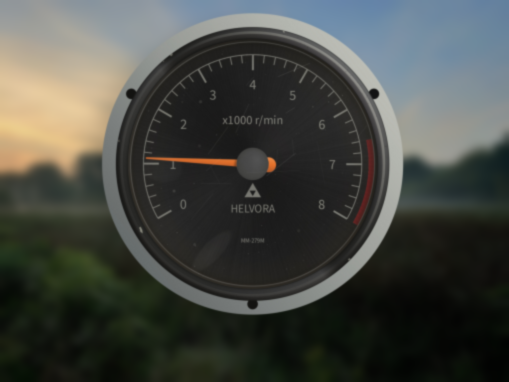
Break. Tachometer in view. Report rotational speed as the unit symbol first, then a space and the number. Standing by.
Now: rpm 1100
